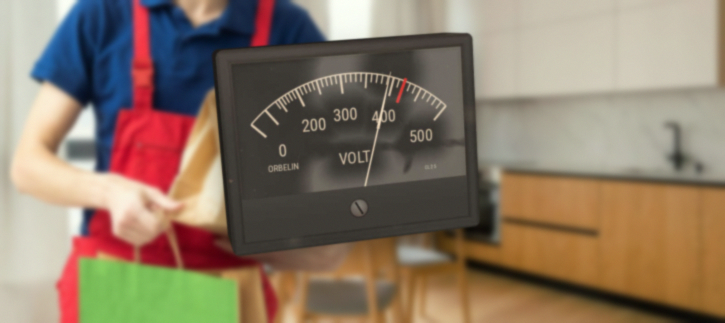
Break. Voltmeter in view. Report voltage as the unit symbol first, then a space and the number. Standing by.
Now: V 390
